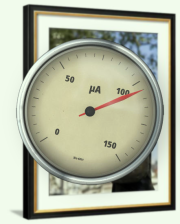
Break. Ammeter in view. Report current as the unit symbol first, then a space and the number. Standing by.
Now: µA 105
